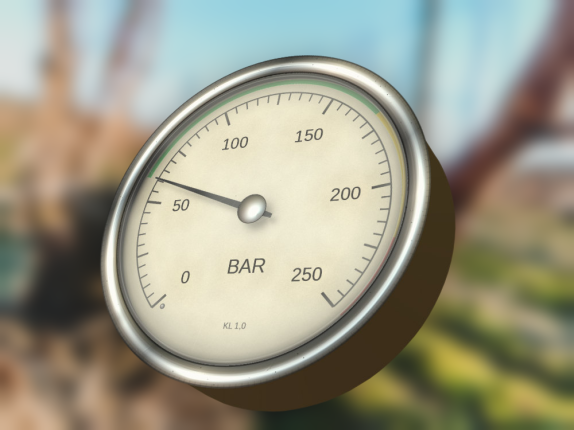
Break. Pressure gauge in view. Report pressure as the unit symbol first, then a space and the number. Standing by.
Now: bar 60
